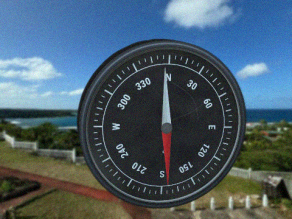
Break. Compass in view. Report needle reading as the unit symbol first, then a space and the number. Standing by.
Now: ° 175
